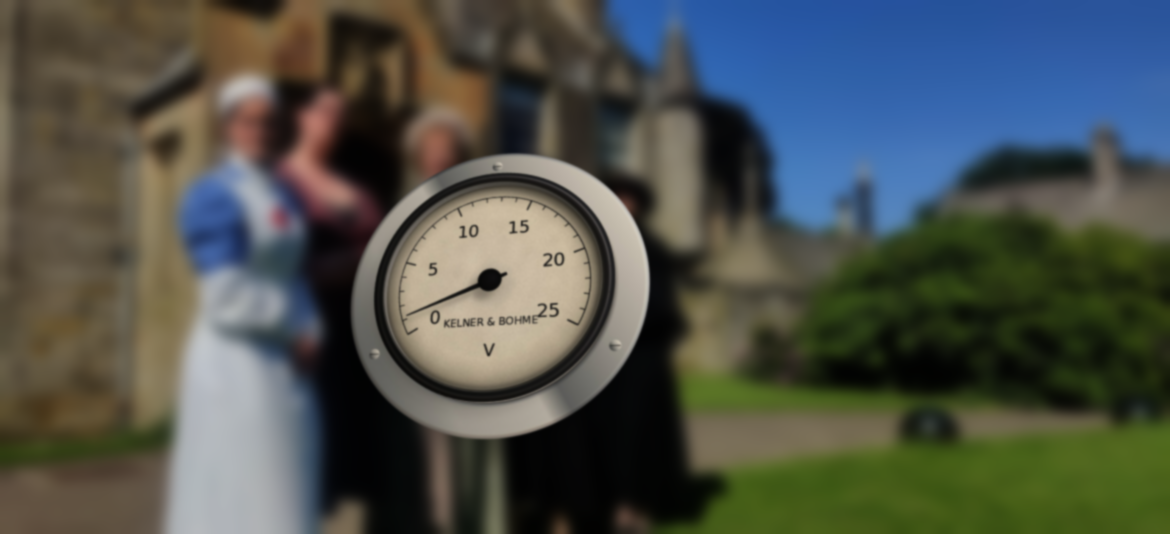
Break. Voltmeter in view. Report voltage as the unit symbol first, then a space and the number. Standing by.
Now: V 1
